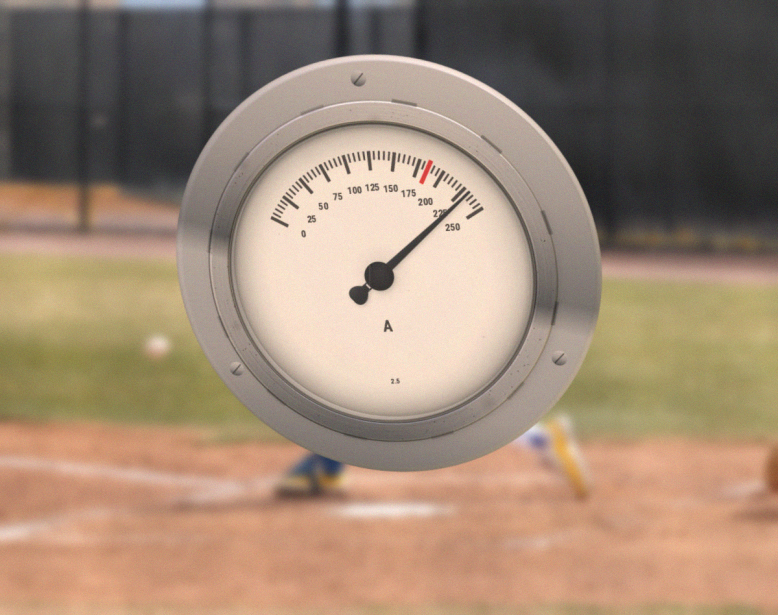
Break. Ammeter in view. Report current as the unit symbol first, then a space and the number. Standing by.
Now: A 230
